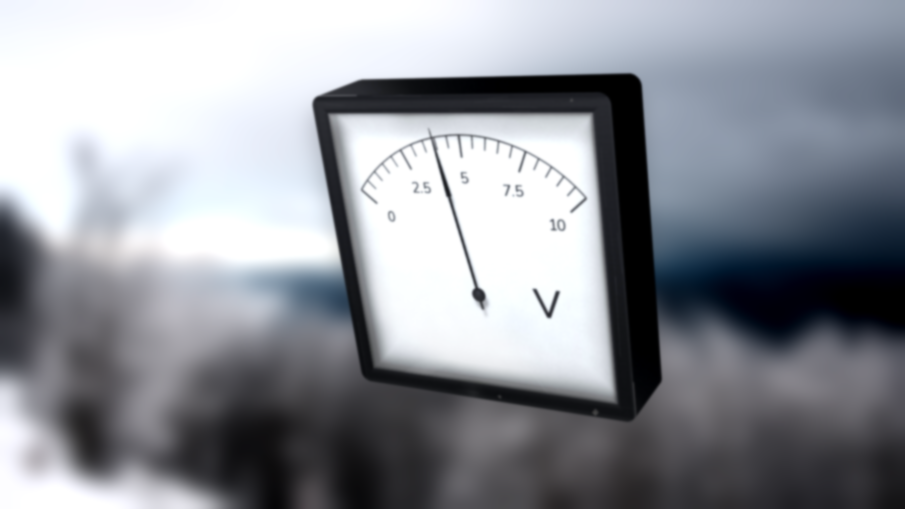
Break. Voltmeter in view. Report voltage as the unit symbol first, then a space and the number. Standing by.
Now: V 4
